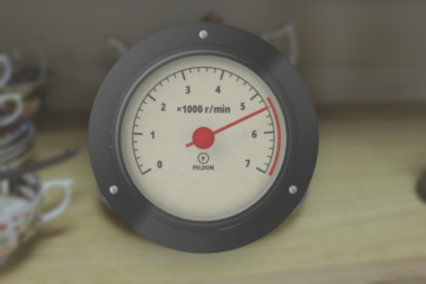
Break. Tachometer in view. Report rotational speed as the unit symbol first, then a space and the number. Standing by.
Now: rpm 5400
